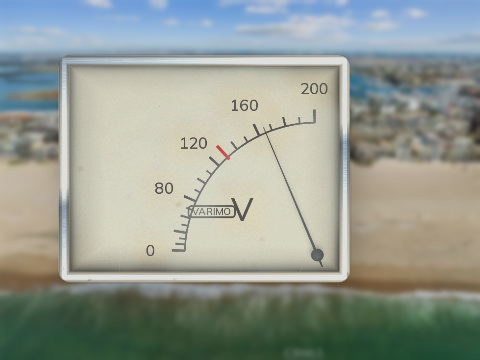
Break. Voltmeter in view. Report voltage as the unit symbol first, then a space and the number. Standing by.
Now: V 165
